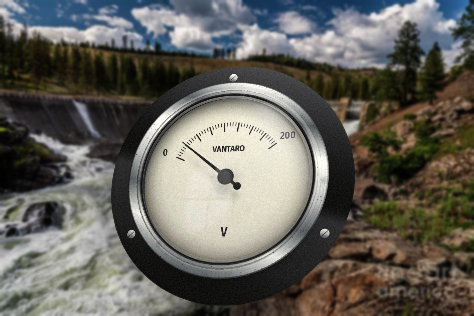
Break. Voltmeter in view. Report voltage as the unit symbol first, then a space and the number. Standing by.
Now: V 25
